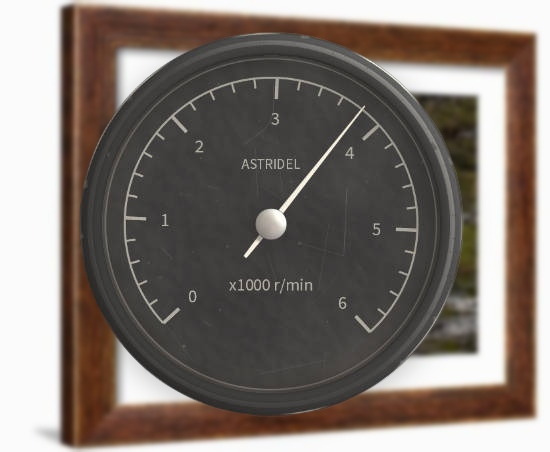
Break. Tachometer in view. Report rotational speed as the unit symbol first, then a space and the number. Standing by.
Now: rpm 3800
